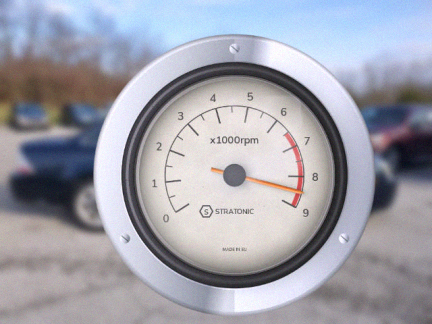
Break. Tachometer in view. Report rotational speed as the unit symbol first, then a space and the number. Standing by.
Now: rpm 8500
